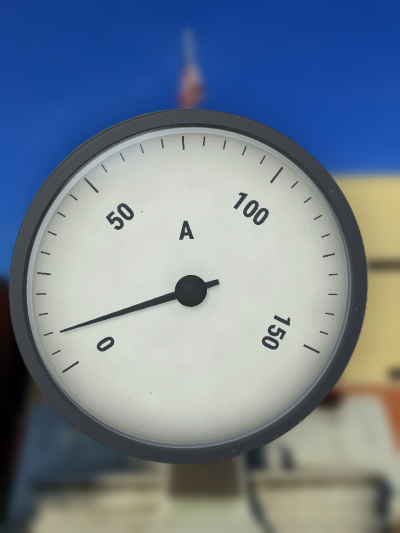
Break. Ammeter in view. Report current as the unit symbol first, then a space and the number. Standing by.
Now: A 10
